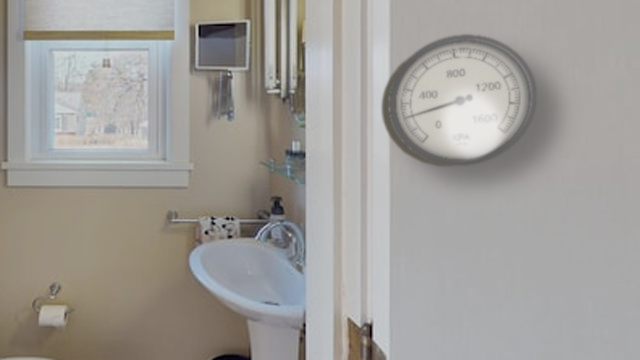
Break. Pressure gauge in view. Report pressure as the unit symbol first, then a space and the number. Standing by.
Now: kPa 200
